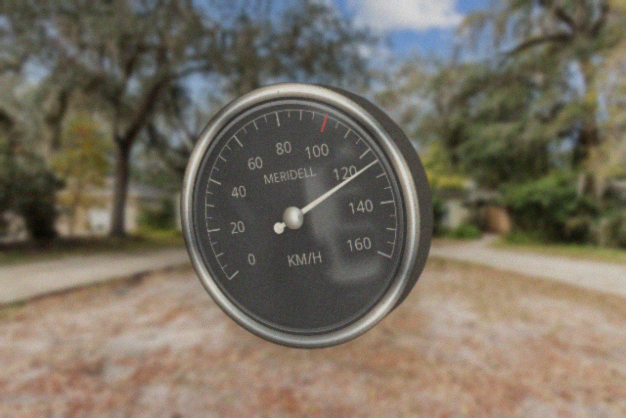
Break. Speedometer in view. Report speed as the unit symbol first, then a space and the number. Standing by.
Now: km/h 125
